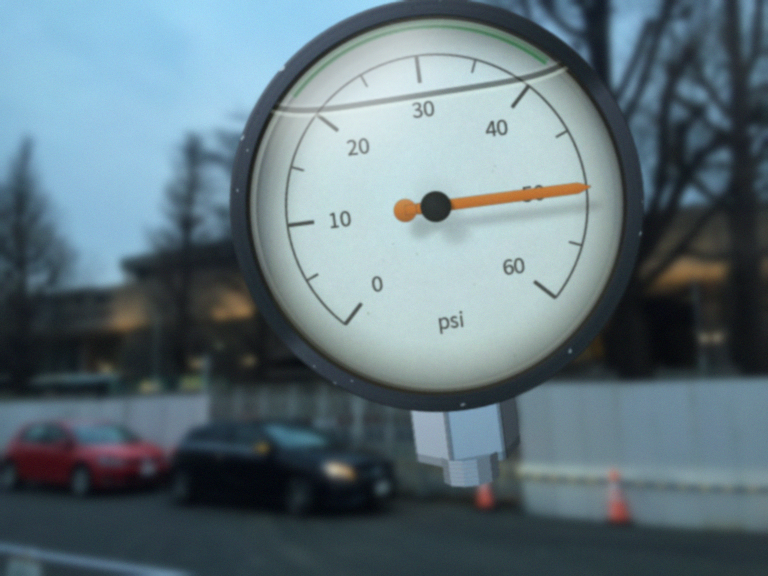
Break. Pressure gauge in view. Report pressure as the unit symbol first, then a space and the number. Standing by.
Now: psi 50
